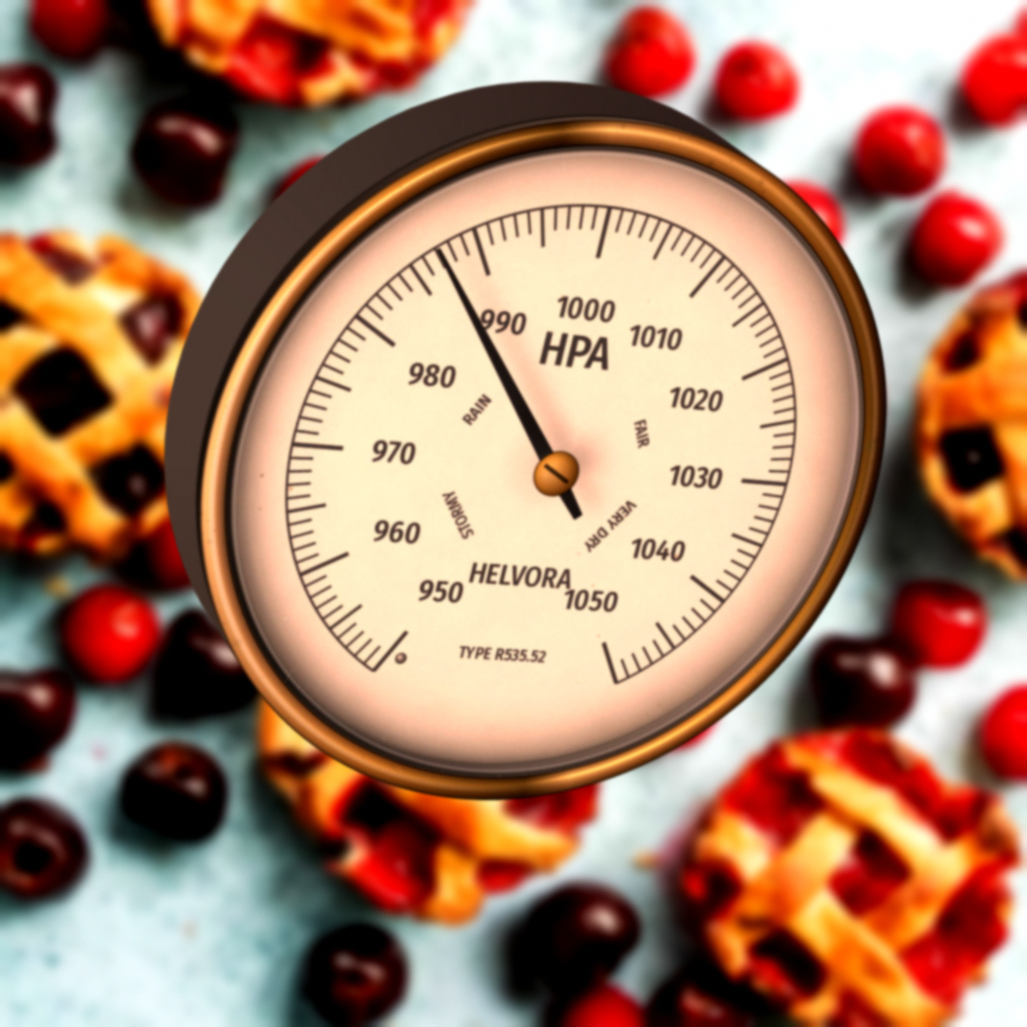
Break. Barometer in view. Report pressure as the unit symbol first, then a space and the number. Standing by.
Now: hPa 987
